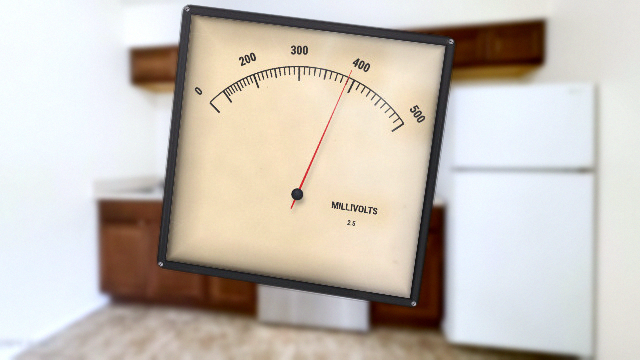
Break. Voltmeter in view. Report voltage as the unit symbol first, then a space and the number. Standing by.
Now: mV 390
